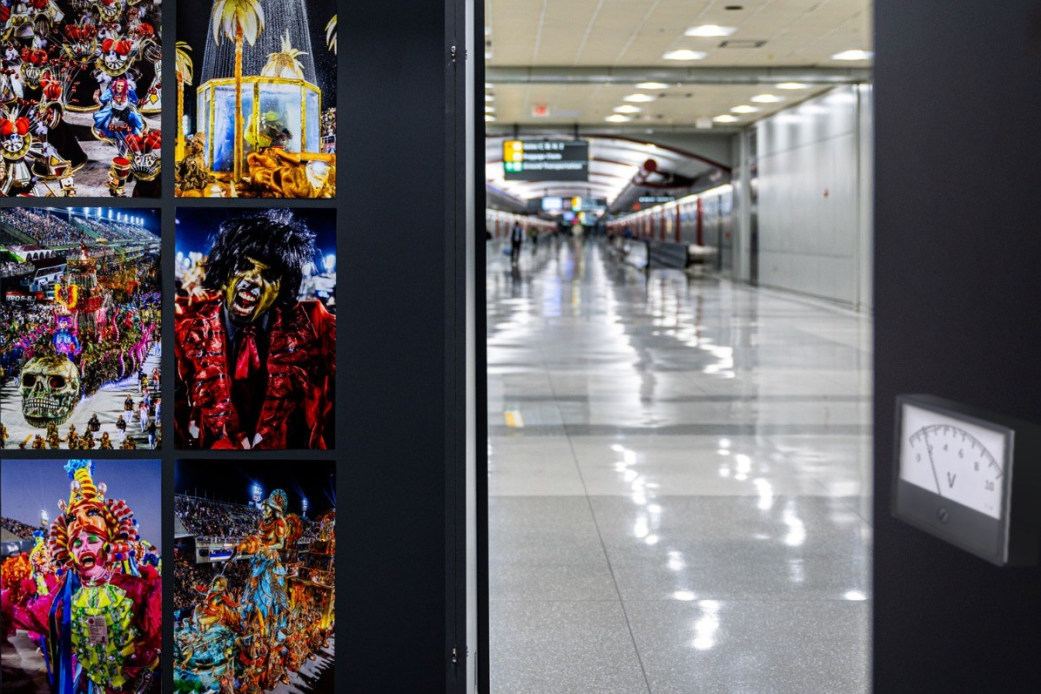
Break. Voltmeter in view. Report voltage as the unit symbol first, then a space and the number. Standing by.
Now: V 2
